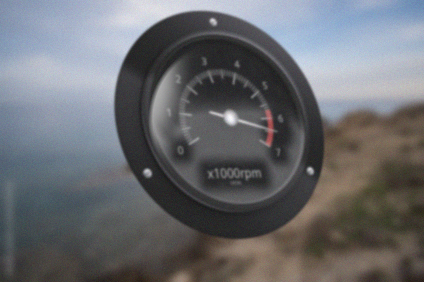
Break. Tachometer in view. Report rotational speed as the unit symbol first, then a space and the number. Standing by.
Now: rpm 6500
